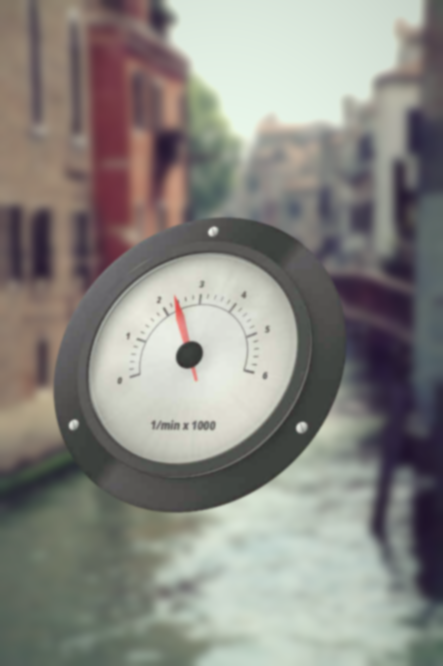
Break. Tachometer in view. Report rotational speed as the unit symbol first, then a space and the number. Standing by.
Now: rpm 2400
